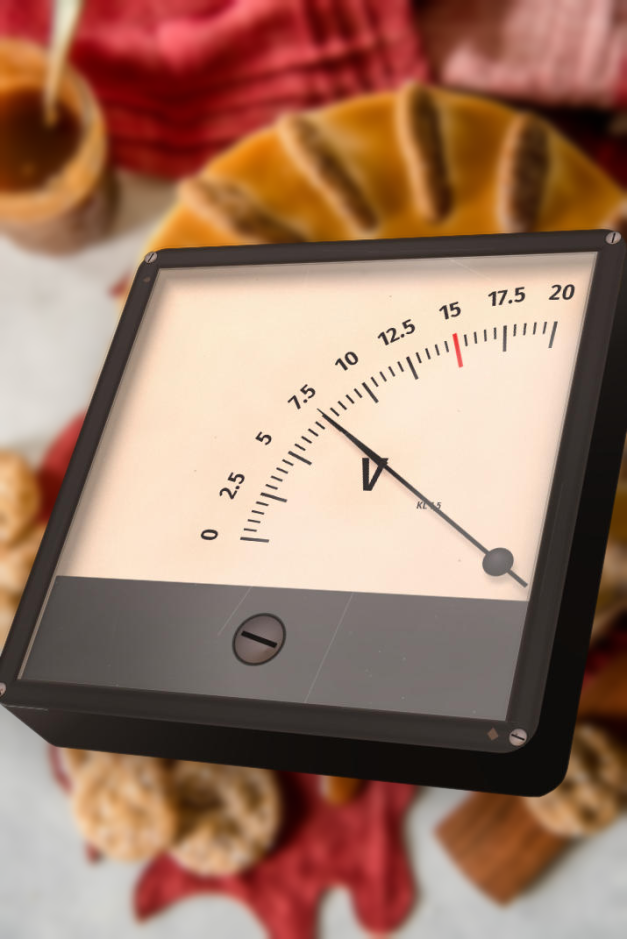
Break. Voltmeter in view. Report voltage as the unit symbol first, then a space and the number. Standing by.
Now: V 7.5
